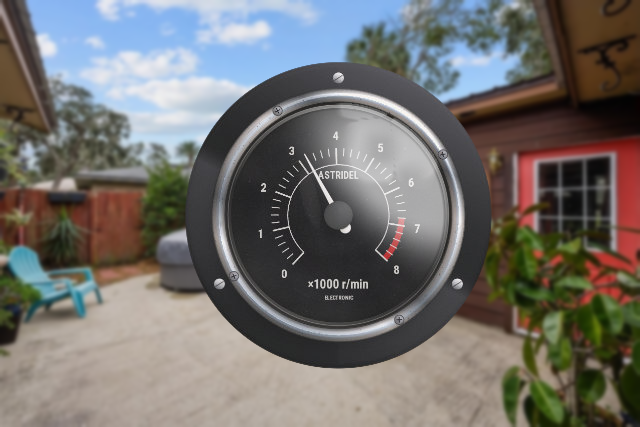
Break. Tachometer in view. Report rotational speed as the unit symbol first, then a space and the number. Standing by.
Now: rpm 3200
